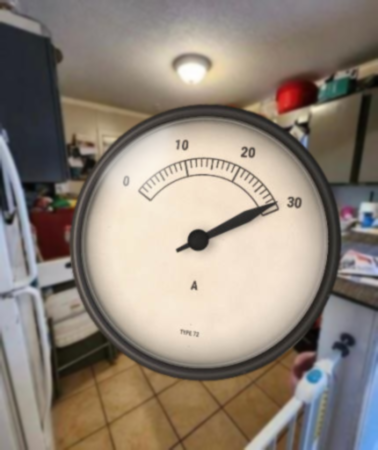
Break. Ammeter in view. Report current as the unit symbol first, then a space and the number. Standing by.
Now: A 29
